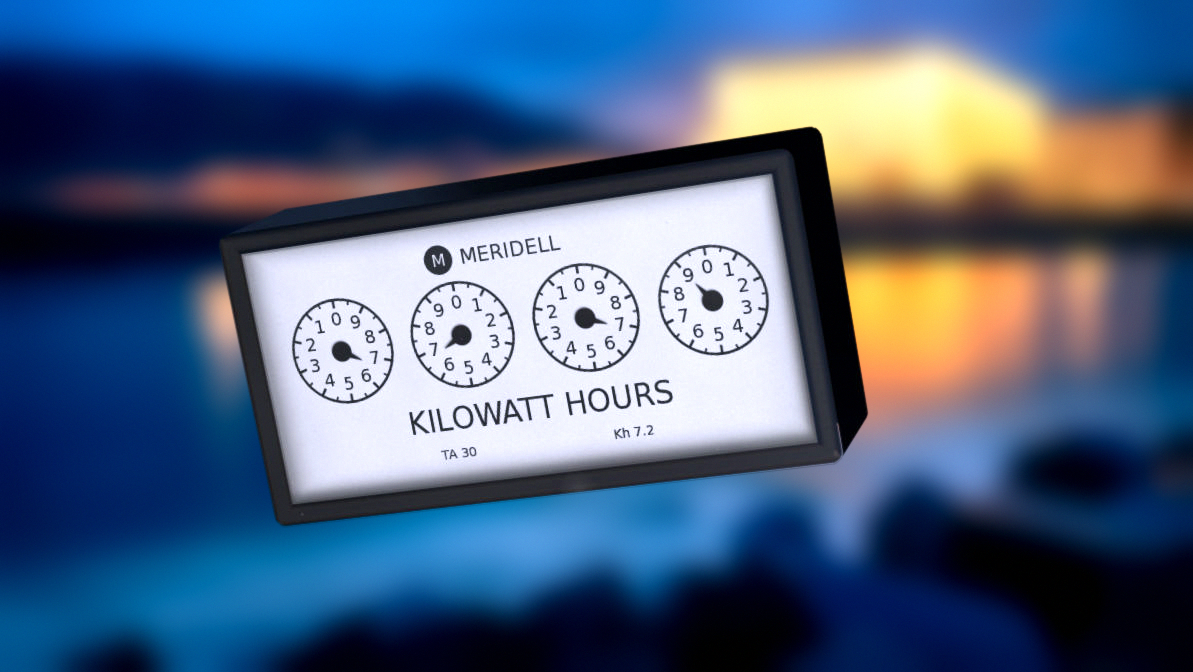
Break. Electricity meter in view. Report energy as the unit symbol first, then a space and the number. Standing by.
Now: kWh 6669
